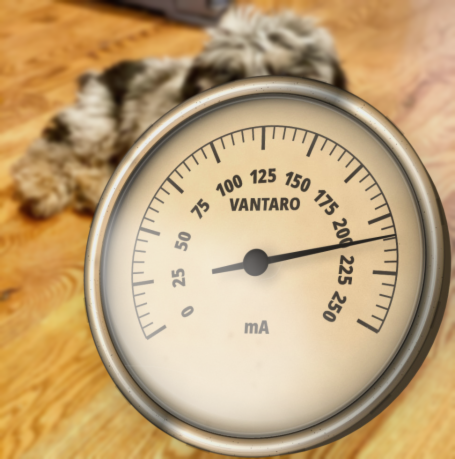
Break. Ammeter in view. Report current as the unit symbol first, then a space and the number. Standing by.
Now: mA 210
